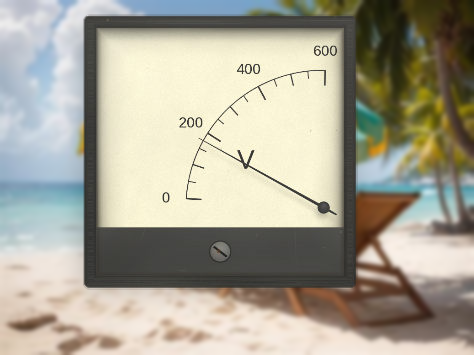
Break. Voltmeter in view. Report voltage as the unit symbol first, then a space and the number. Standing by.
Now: V 175
